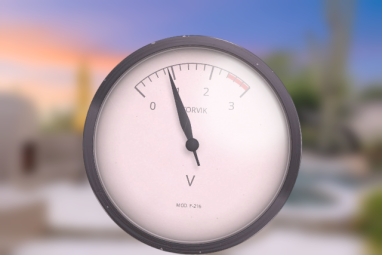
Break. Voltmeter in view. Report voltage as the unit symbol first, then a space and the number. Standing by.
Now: V 0.9
